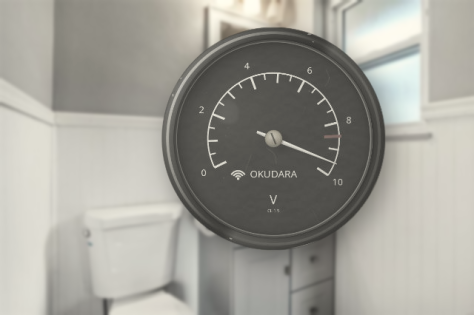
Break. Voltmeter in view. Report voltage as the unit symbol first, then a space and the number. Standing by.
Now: V 9.5
